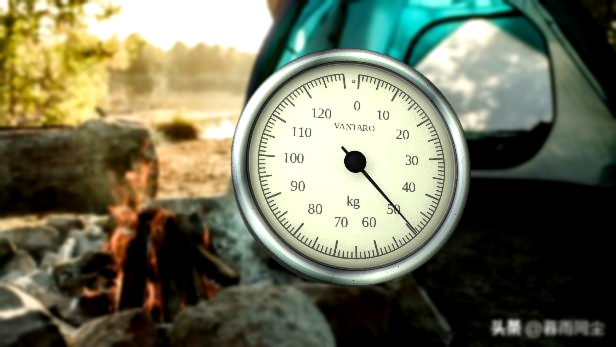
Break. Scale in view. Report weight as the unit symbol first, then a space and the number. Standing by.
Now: kg 50
